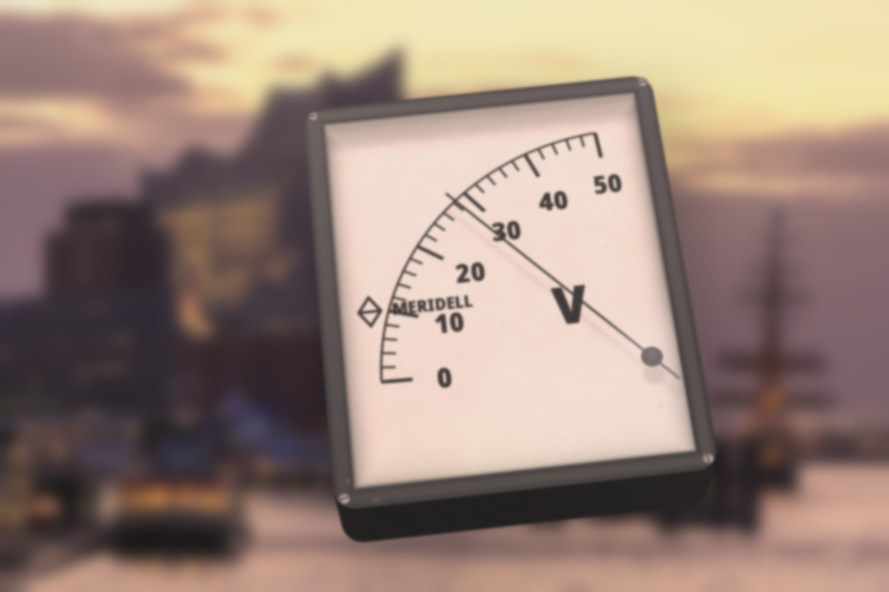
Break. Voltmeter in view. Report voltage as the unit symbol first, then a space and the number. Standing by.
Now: V 28
